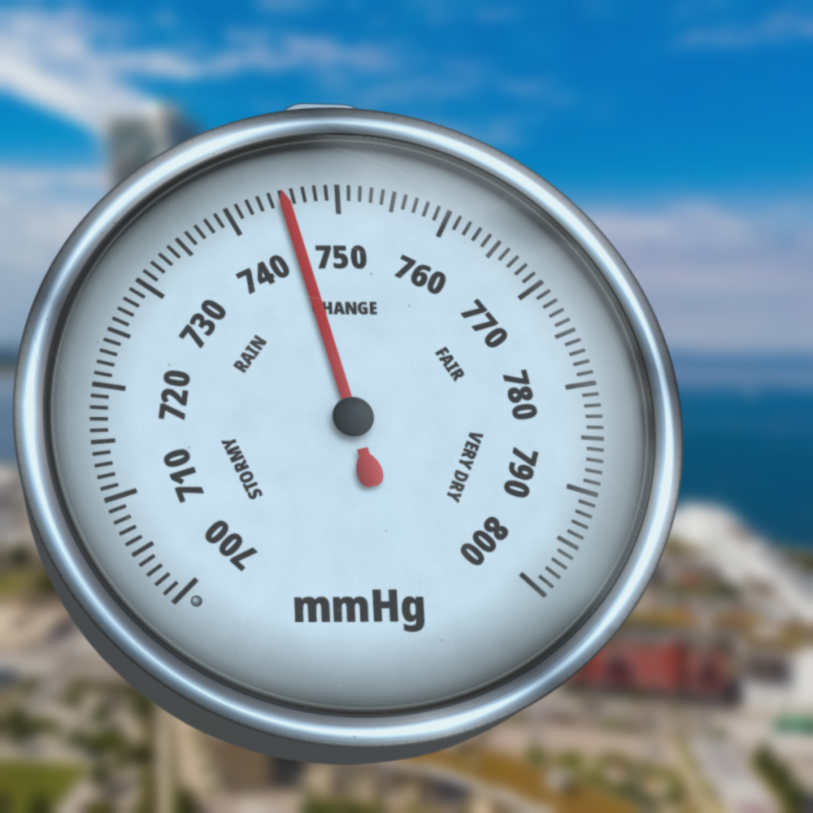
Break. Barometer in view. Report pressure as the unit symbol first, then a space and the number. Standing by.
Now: mmHg 745
